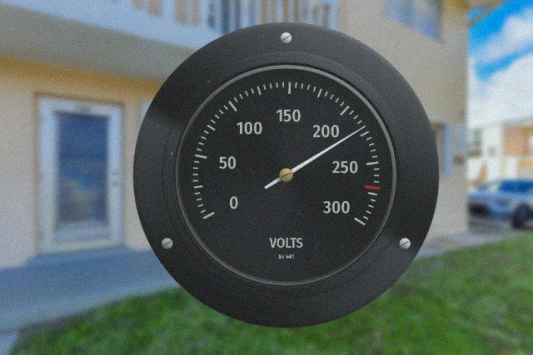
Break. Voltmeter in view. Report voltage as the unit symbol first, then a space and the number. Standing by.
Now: V 220
